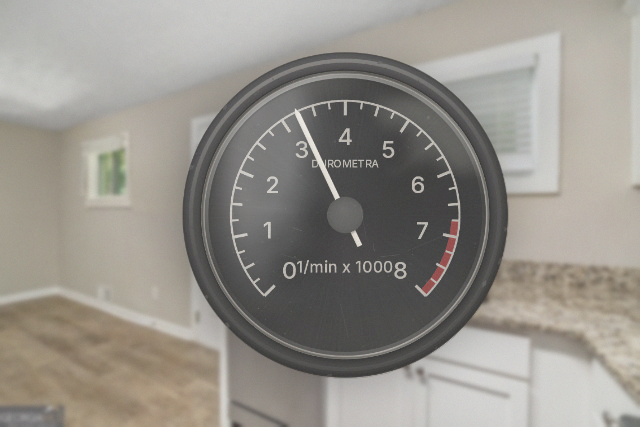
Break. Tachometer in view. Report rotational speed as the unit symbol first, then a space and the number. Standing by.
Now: rpm 3250
